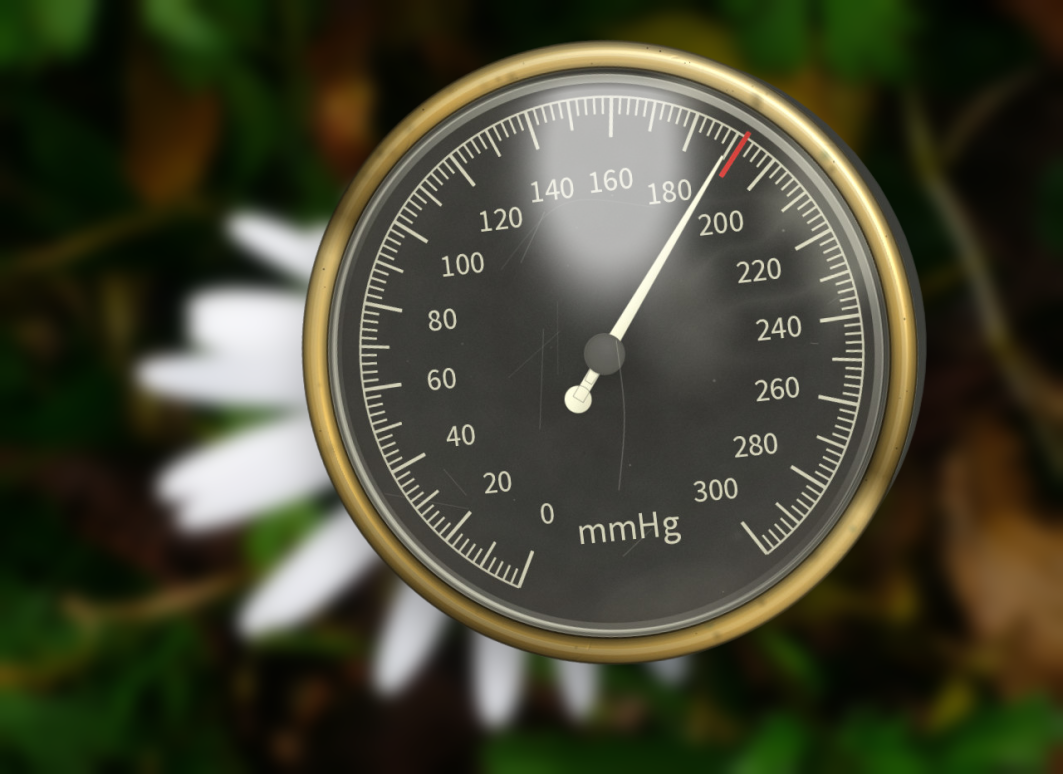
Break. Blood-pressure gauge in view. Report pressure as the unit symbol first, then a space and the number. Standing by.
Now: mmHg 190
